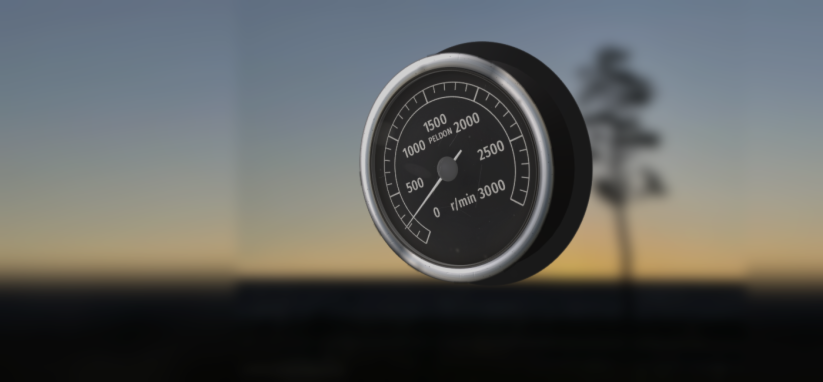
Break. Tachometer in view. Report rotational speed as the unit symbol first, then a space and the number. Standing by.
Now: rpm 200
